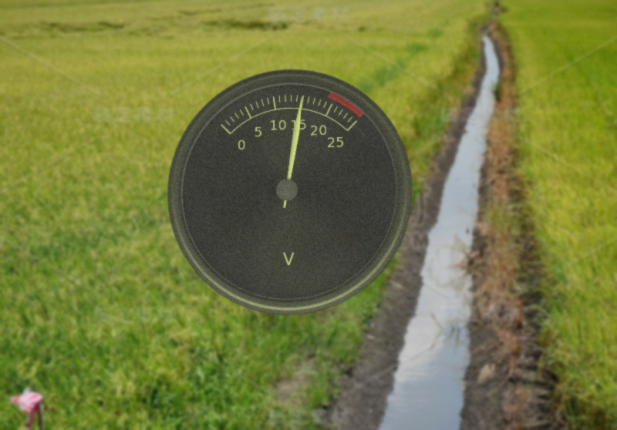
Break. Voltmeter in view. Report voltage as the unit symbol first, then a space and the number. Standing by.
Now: V 15
